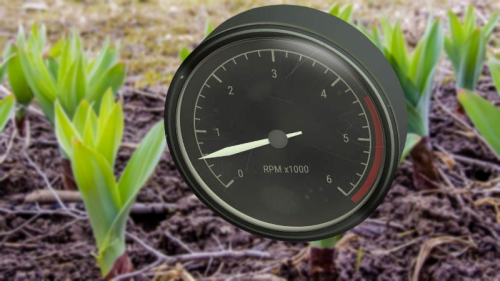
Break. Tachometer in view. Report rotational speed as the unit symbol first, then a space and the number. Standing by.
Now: rpm 600
